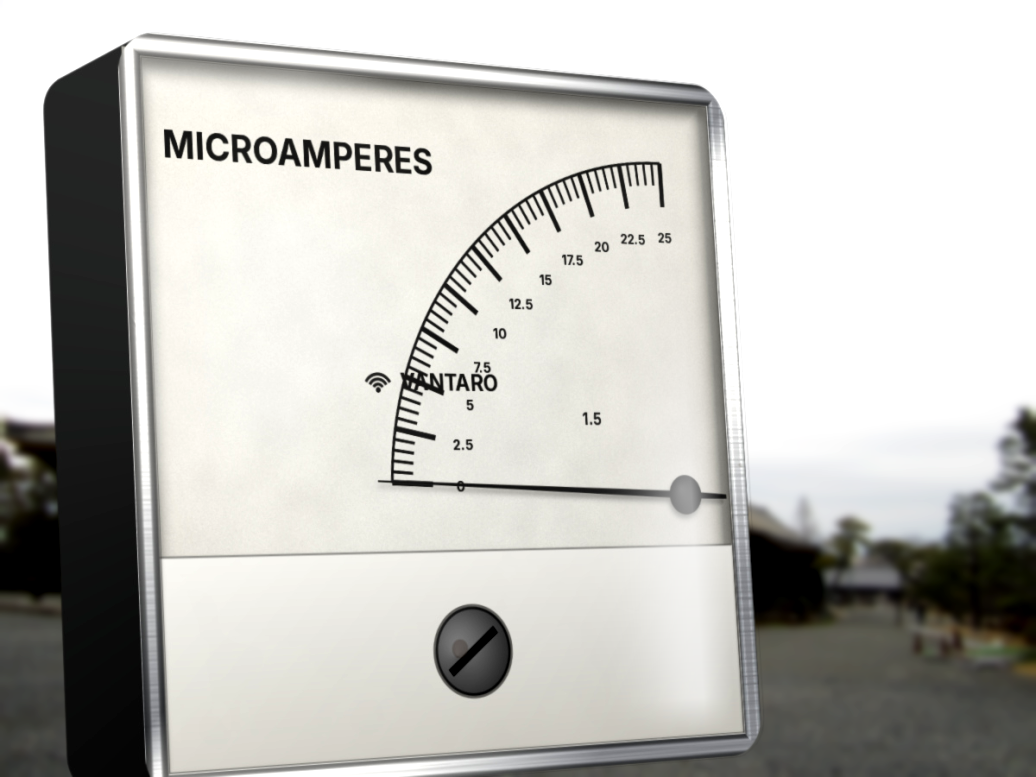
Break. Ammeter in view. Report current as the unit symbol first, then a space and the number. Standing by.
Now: µA 0
